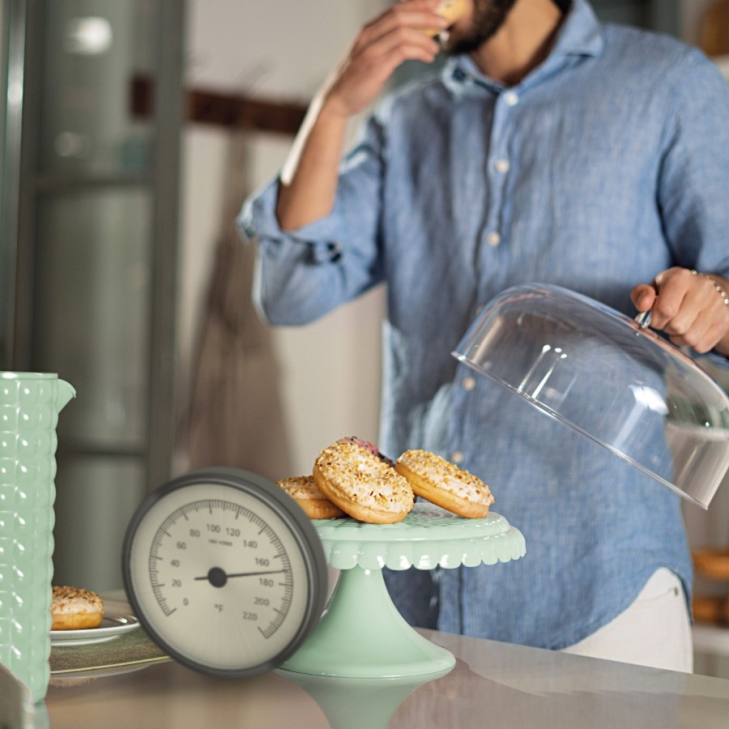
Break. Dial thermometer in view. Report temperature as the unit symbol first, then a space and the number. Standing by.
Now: °F 170
